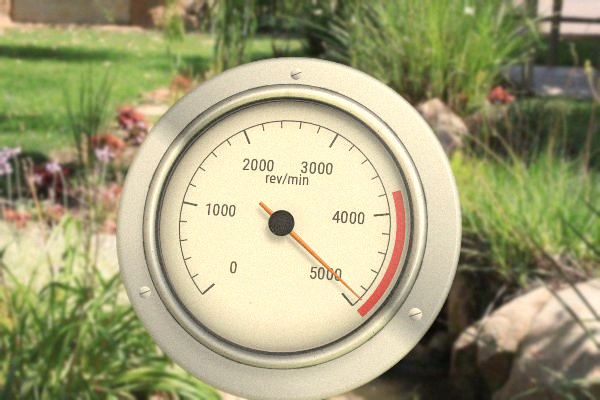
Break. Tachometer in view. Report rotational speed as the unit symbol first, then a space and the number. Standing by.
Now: rpm 4900
